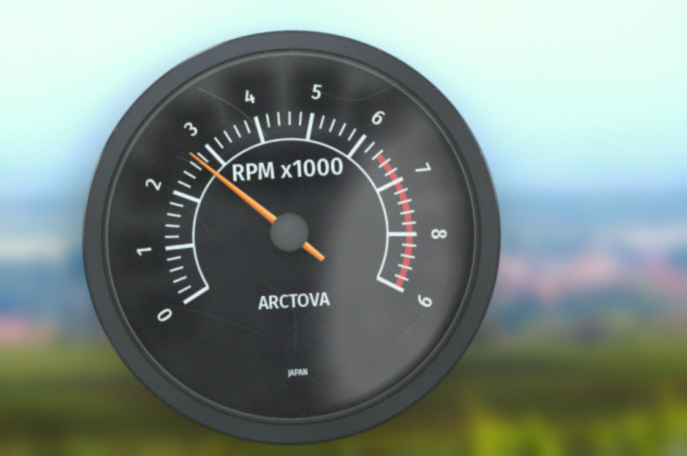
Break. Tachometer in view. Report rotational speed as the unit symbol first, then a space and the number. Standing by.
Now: rpm 2700
